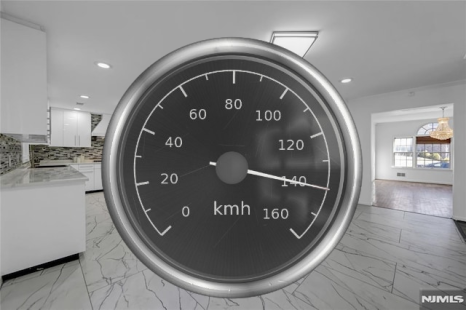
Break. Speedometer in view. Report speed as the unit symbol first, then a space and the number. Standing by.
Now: km/h 140
